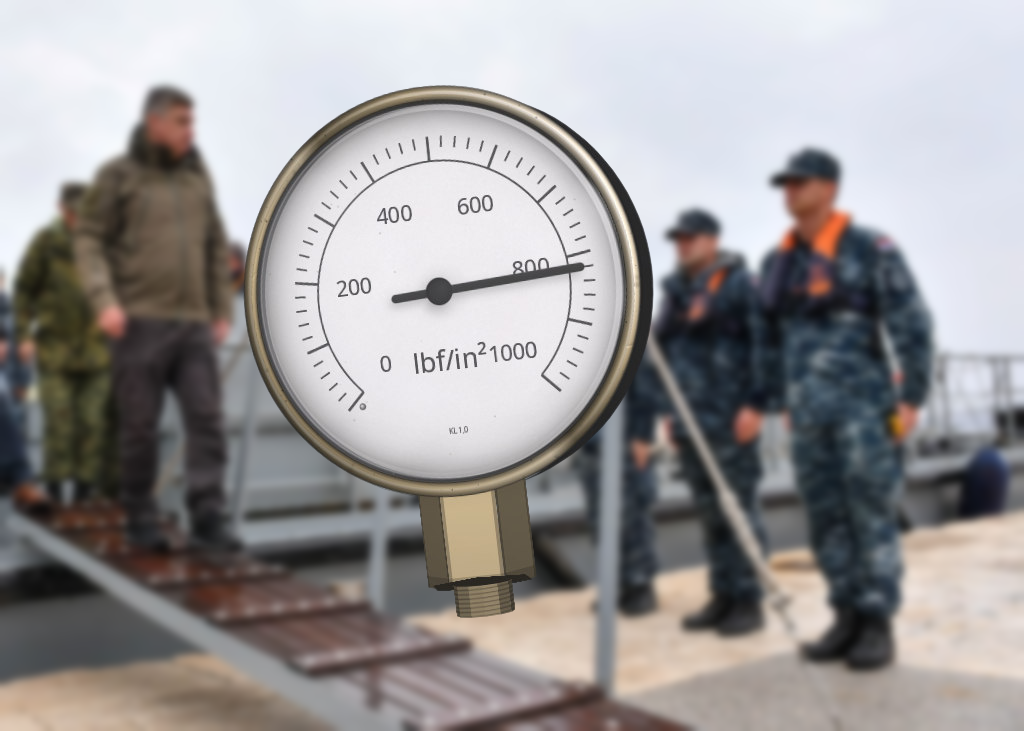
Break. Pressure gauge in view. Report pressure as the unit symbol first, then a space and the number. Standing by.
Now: psi 820
